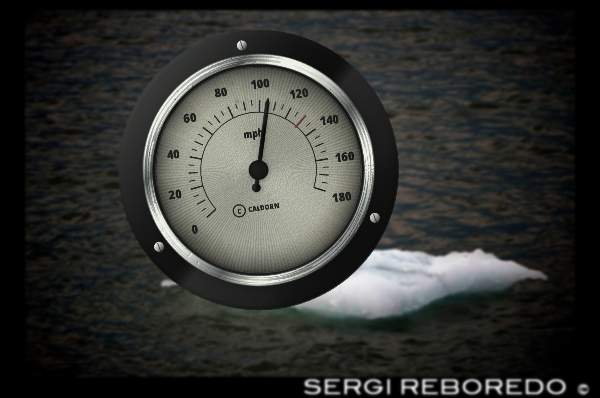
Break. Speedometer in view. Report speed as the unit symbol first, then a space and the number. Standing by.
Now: mph 105
